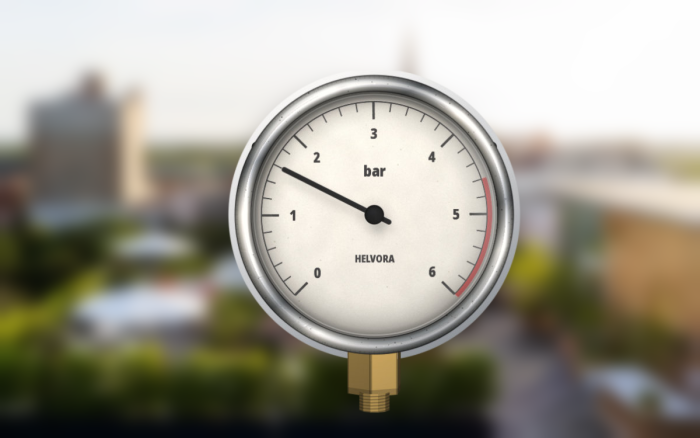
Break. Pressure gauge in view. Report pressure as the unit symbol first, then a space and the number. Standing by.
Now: bar 1.6
